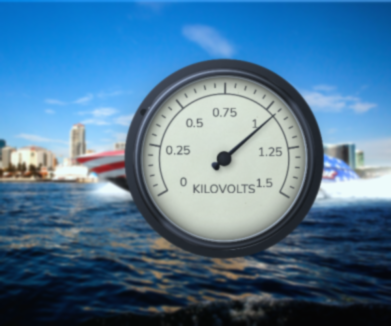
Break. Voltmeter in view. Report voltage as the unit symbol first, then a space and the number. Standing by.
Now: kV 1.05
